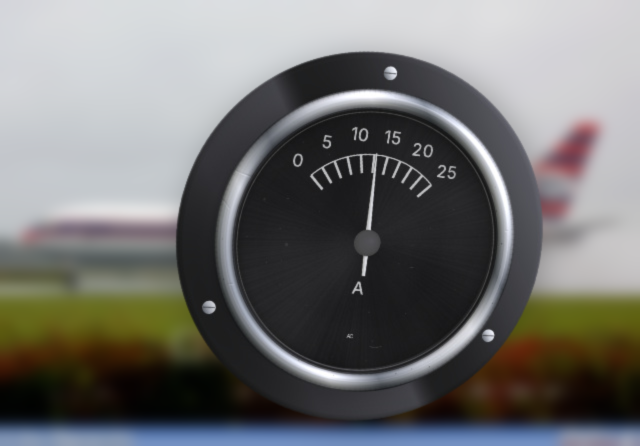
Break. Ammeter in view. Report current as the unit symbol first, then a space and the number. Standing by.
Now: A 12.5
